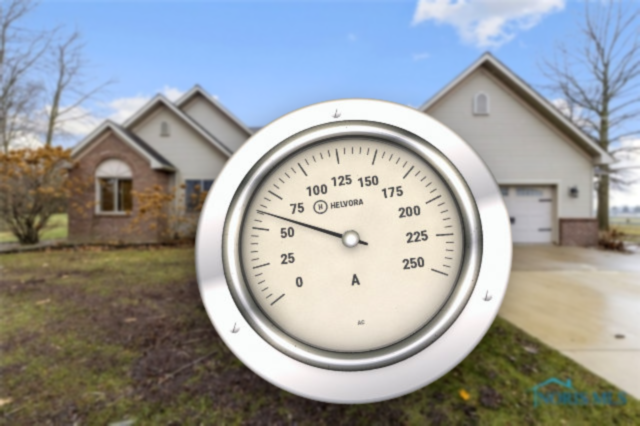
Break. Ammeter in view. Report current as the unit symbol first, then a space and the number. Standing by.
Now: A 60
